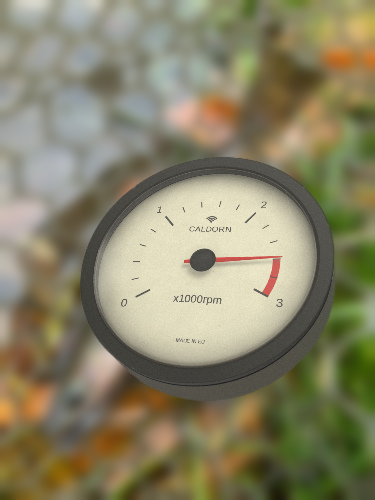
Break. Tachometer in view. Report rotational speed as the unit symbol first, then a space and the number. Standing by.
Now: rpm 2600
